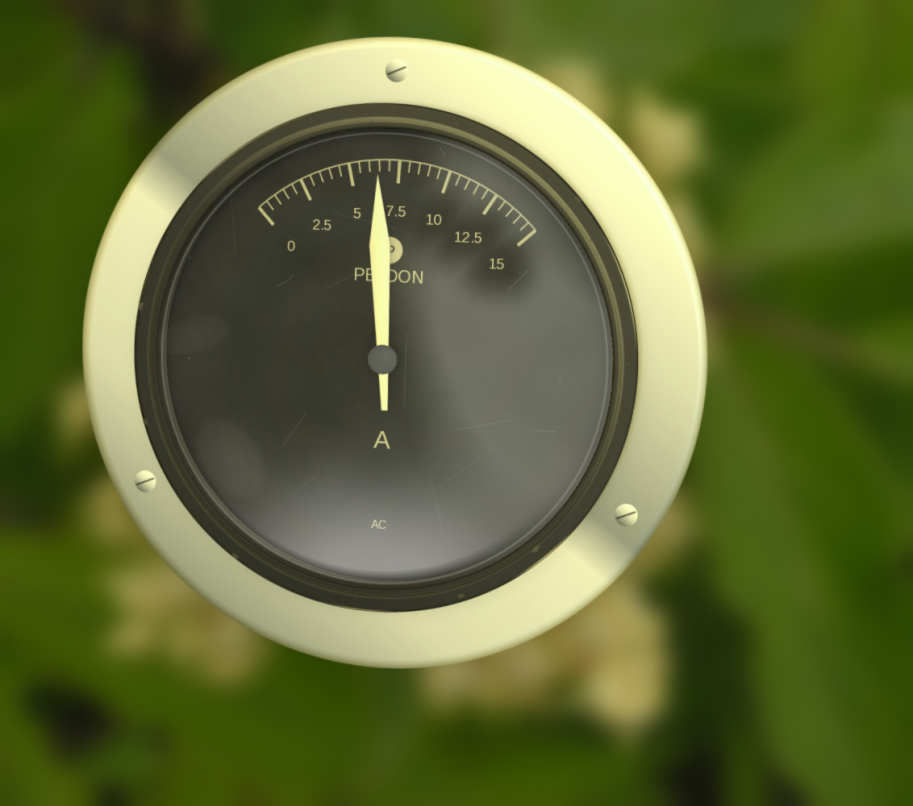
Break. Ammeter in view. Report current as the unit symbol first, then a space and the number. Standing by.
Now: A 6.5
